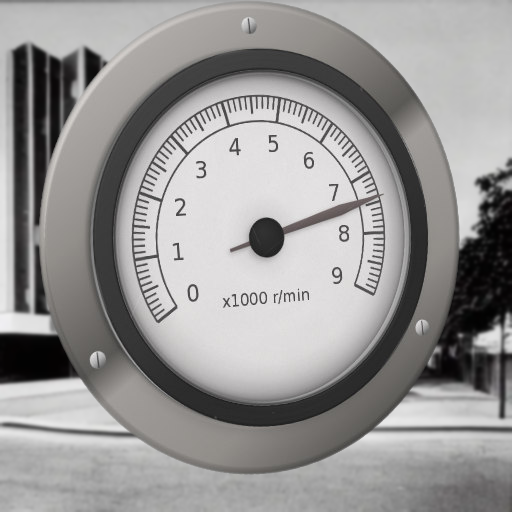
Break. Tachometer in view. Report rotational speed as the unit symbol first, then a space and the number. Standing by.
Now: rpm 7400
